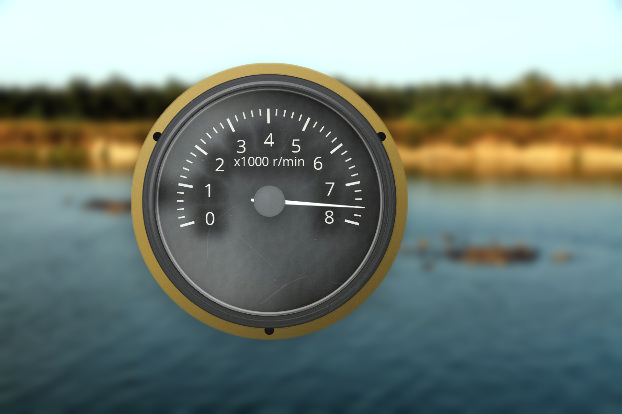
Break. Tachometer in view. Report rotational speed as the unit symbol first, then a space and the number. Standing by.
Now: rpm 7600
